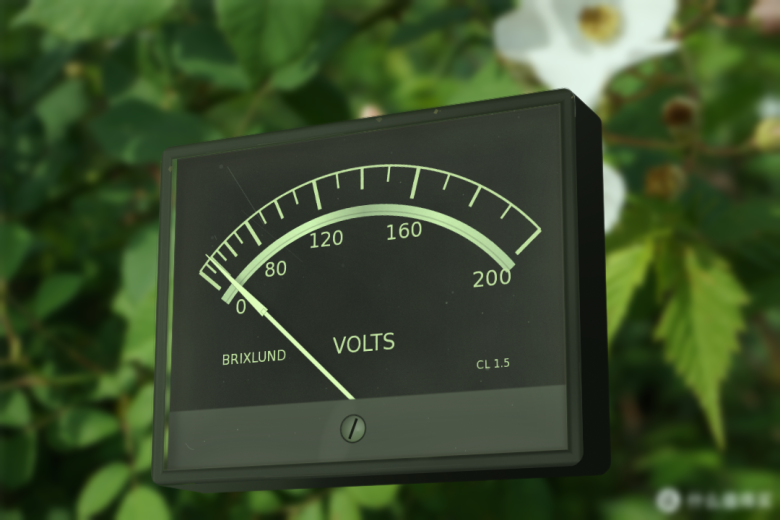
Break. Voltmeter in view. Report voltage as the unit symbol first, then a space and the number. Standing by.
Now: V 40
